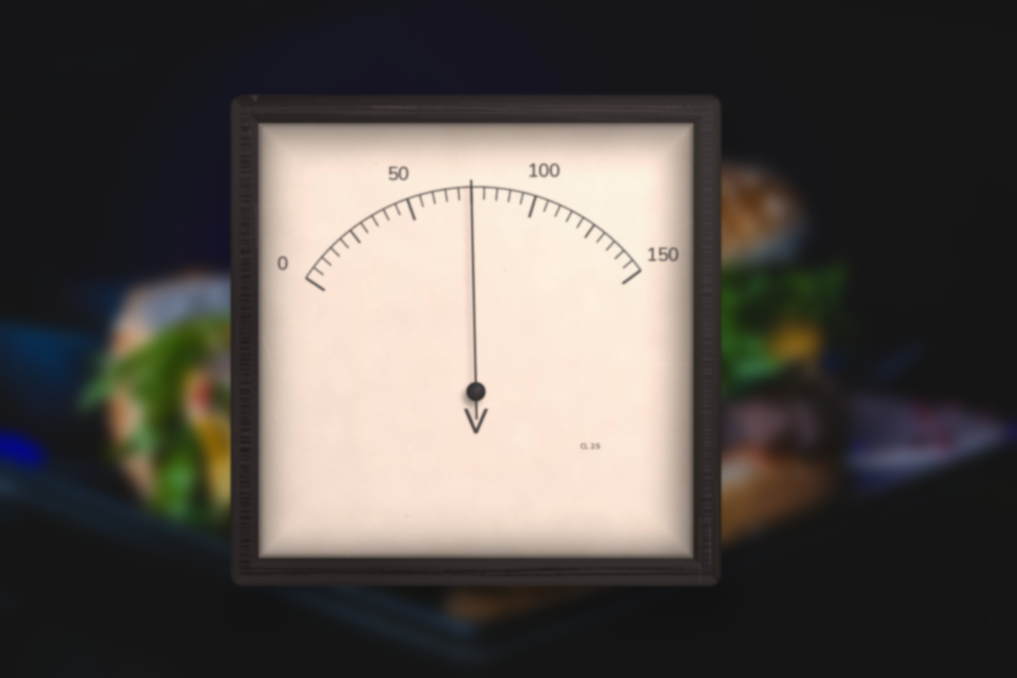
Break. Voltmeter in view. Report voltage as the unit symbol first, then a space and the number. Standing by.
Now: V 75
